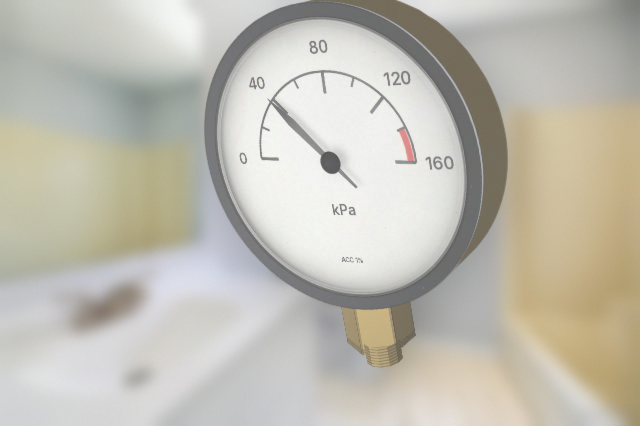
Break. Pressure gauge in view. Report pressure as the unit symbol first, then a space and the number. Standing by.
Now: kPa 40
